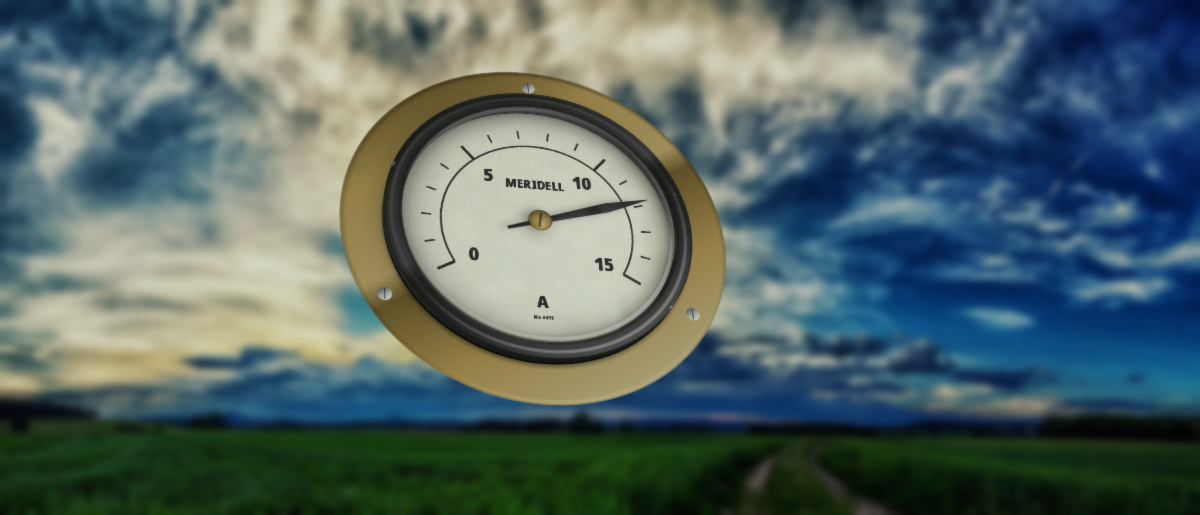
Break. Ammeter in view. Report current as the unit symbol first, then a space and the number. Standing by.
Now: A 12
